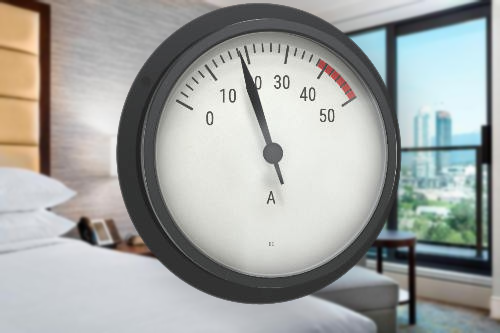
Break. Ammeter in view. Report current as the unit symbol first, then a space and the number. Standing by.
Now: A 18
